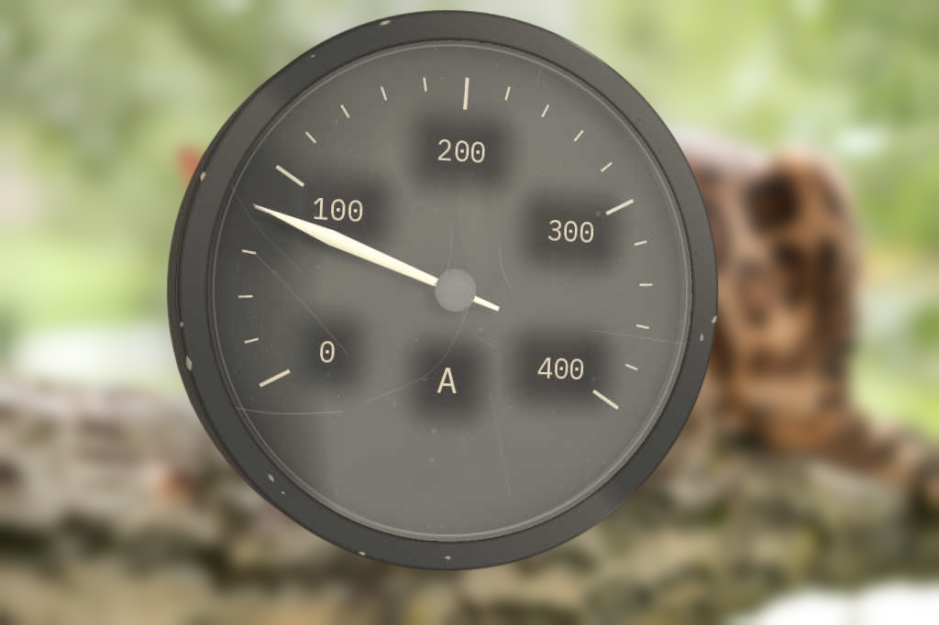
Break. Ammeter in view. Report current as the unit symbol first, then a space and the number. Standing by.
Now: A 80
